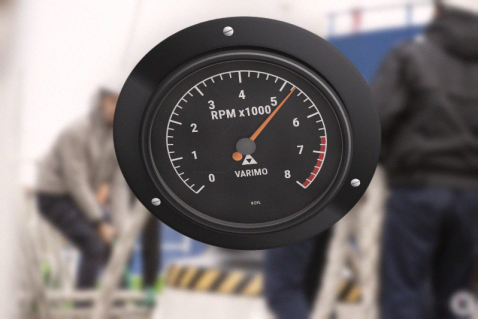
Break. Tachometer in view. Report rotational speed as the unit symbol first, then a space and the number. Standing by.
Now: rpm 5200
